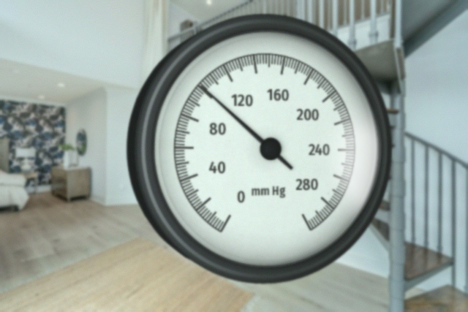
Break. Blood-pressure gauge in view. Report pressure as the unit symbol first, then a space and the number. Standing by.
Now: mmHg 100
